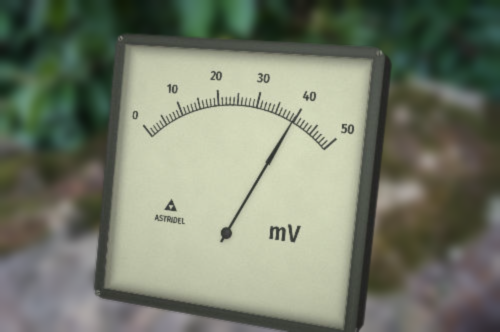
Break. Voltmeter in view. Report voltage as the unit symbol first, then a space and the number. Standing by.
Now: mV 40
